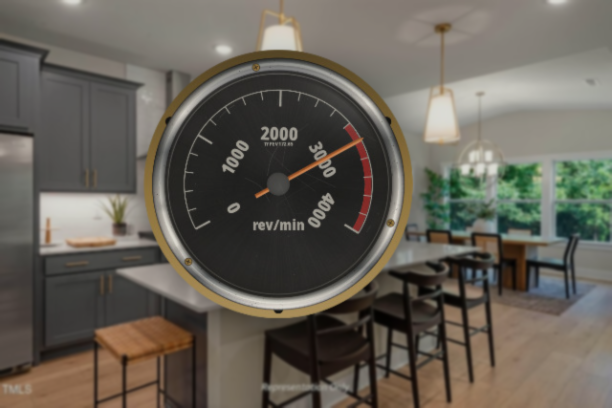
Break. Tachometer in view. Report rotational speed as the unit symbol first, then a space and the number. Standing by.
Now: rpm 3000
